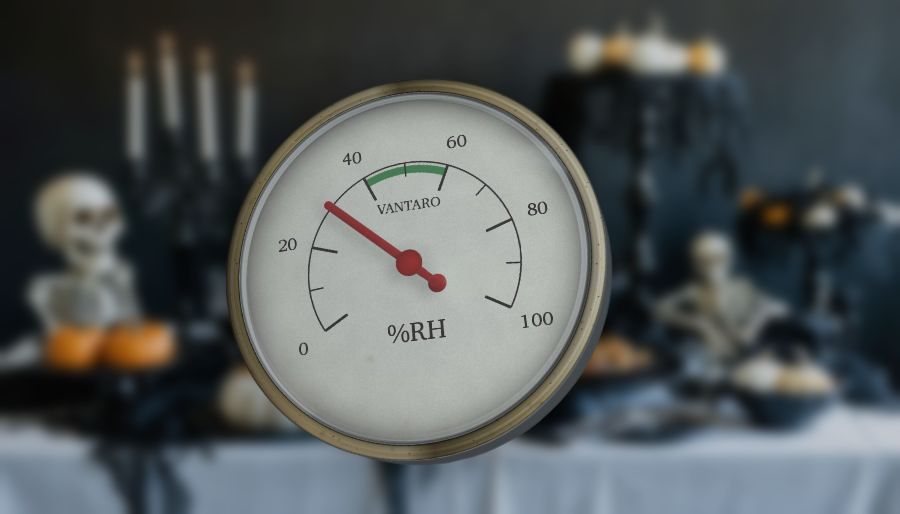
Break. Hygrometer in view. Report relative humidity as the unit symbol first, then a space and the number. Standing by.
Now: % 30
